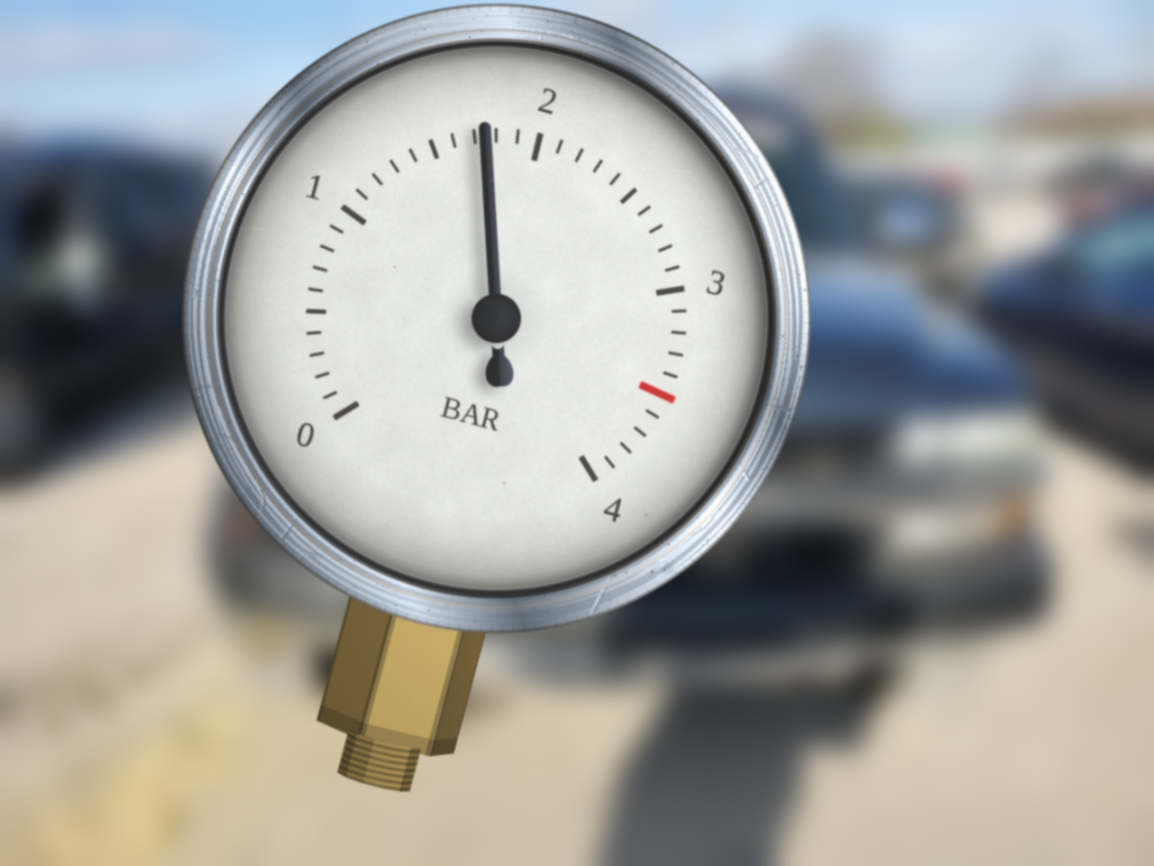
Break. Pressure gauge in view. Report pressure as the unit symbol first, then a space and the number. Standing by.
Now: bar 1.75
